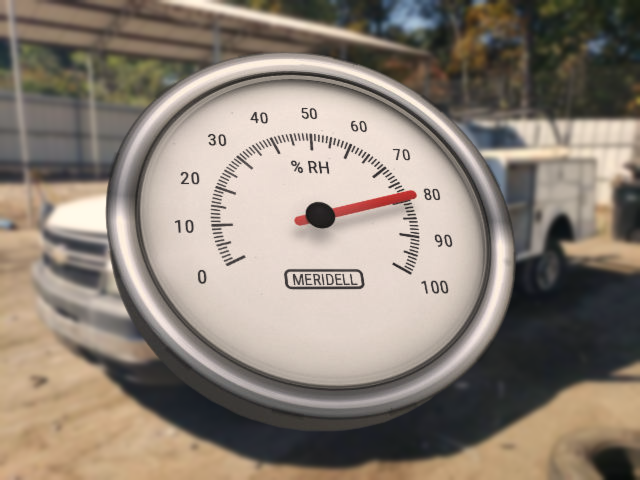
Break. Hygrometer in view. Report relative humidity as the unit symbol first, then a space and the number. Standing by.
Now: % 80
